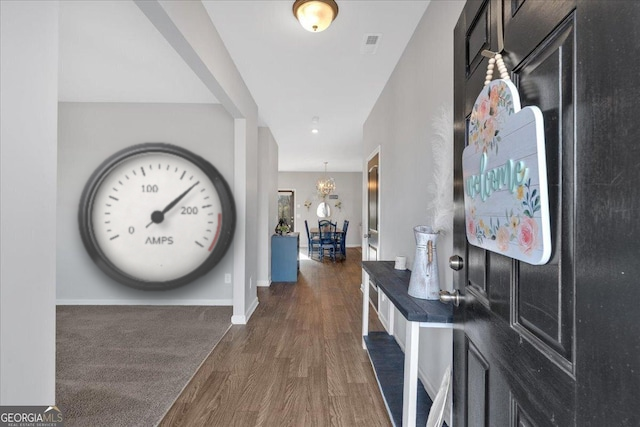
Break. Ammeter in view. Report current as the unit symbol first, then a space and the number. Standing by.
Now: A 170
